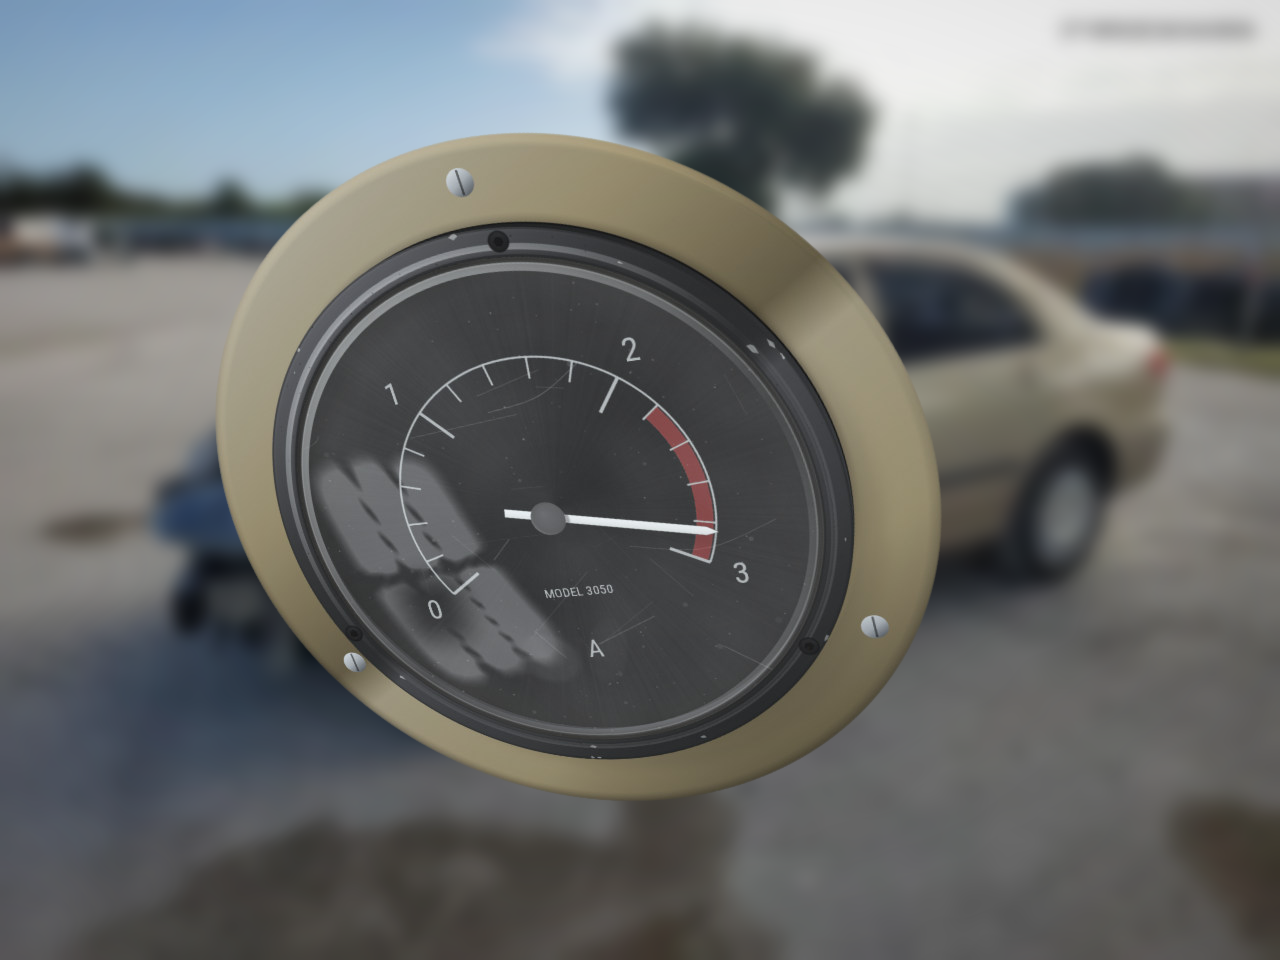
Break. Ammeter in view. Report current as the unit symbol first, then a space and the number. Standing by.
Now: A 2.8
